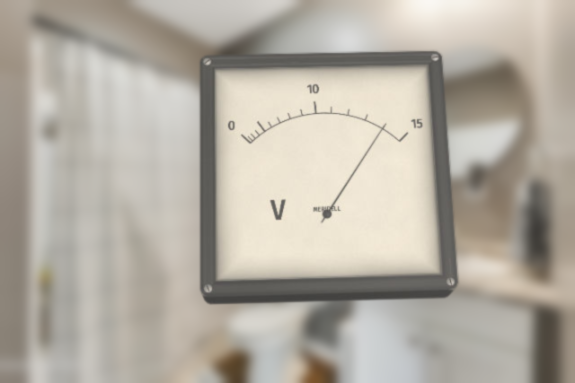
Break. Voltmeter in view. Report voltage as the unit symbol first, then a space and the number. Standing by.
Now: V 14
